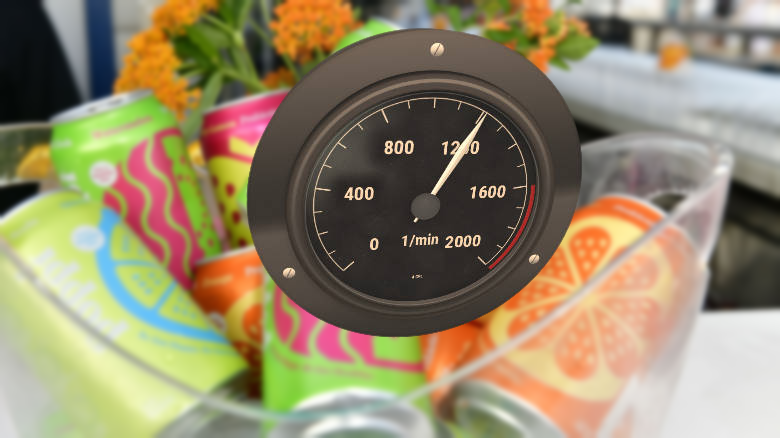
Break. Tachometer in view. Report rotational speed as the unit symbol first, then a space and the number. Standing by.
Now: rpm 1200
